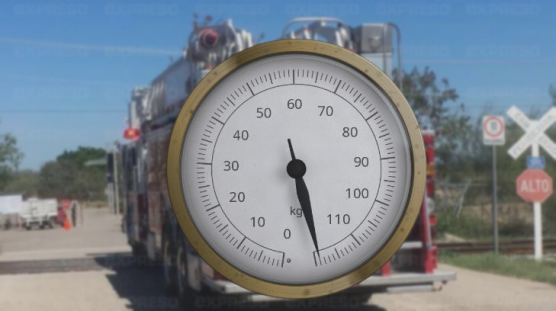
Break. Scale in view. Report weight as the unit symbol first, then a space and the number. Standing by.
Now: kg 119
